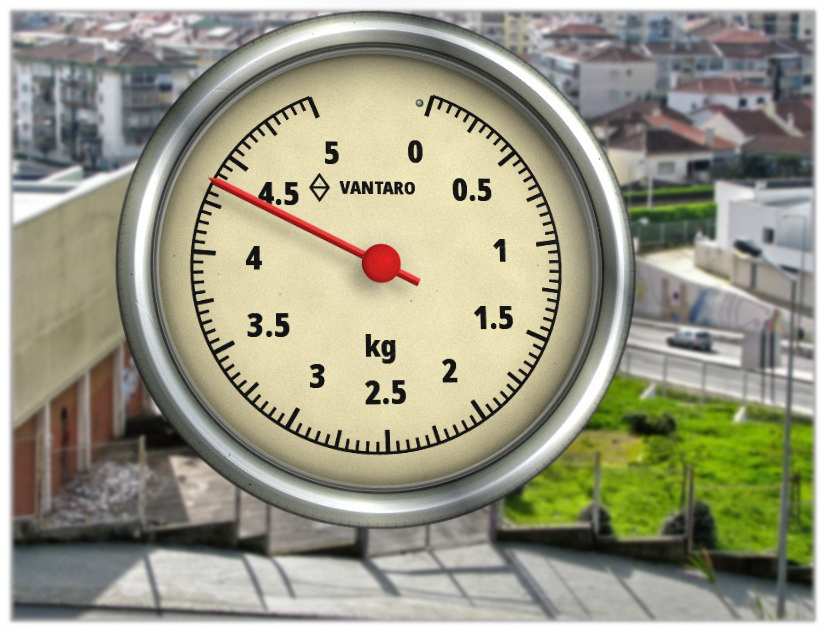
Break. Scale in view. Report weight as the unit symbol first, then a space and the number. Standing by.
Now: kg 4.35
